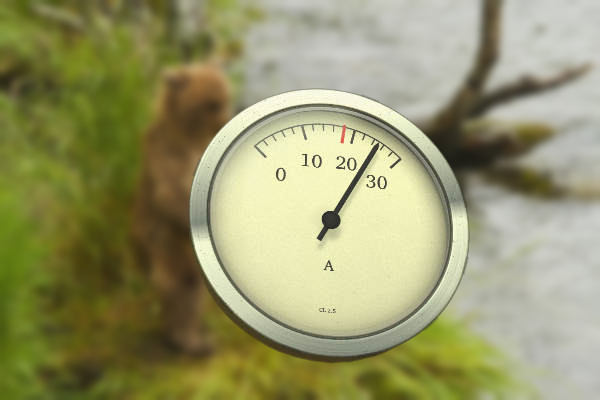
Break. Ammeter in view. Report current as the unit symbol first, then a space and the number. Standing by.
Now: A 25
